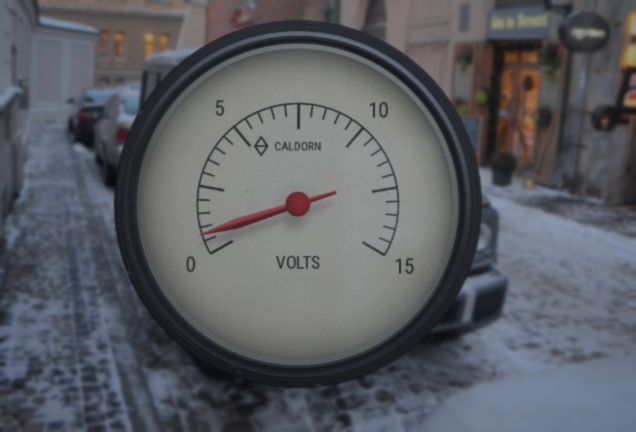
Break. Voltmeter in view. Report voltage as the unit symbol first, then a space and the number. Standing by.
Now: V 0.75
